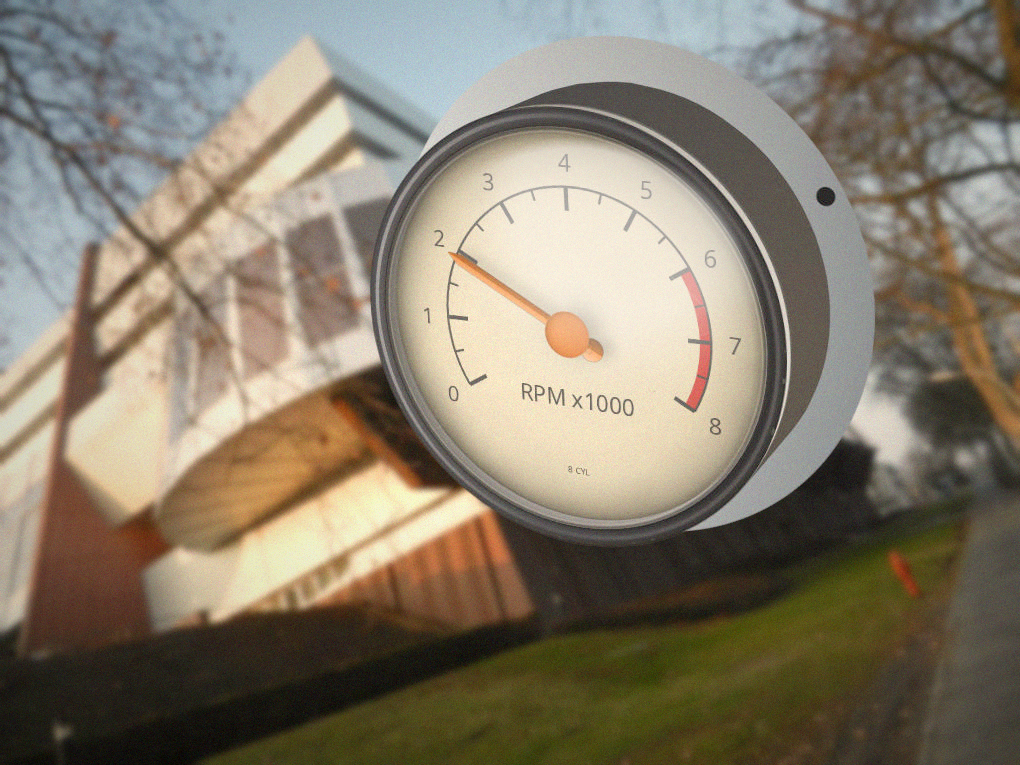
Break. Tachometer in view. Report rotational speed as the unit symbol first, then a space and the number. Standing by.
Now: rpm 2000
